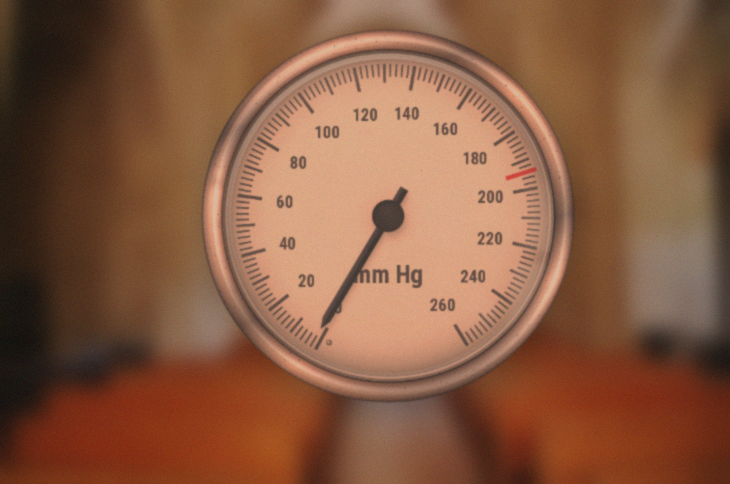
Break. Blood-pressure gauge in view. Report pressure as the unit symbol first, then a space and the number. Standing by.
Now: mmHg 2
